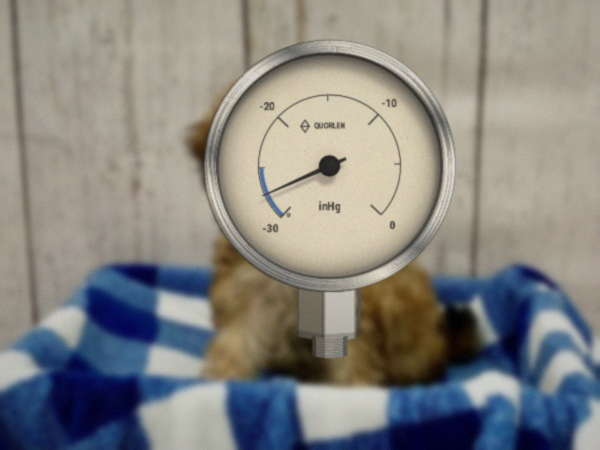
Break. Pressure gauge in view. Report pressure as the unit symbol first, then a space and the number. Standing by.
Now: inHg -27.5
